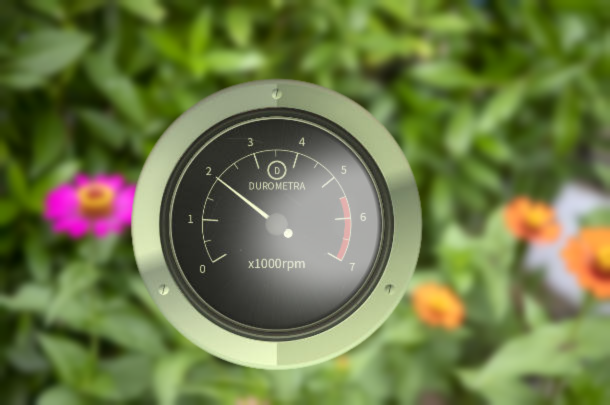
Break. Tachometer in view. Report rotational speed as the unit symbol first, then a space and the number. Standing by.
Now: rpm 2000
